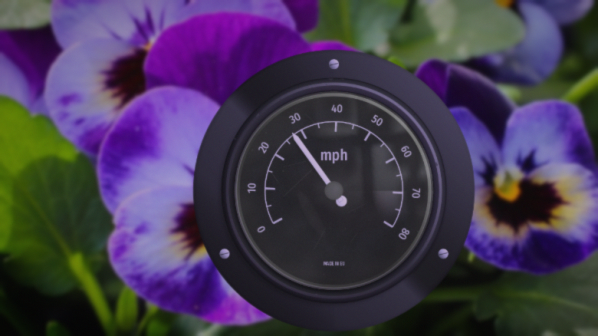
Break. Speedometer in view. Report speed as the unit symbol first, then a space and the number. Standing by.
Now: mph 27.5
